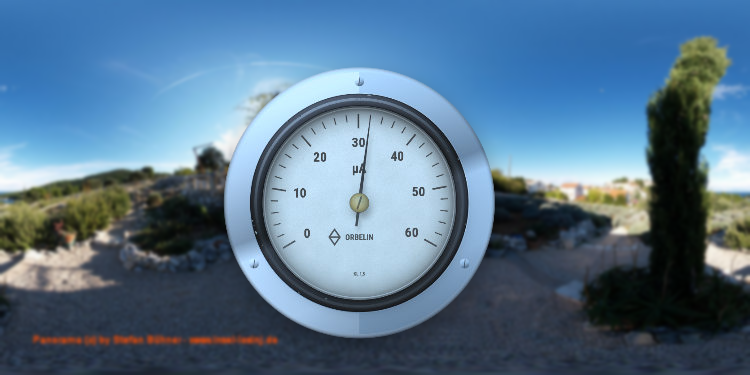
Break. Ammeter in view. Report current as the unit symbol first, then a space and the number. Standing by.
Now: µA 32
